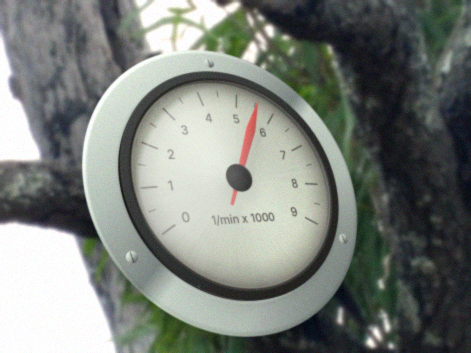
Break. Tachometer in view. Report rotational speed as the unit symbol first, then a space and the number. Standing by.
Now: rpm 5500
